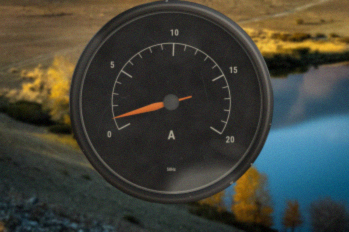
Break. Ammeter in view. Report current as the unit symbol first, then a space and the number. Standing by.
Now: A 1
